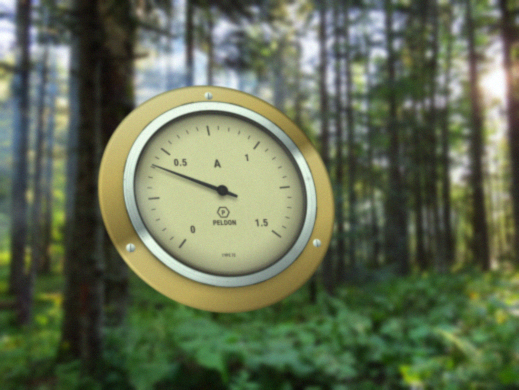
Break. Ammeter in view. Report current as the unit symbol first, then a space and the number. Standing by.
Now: A 0.4
